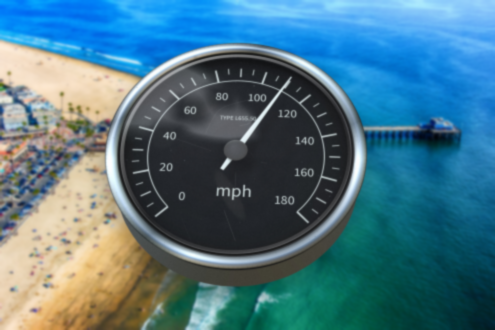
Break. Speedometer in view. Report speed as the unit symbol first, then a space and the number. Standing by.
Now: mph 110
